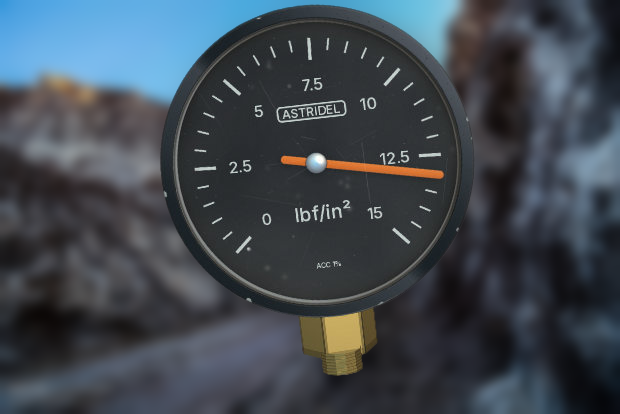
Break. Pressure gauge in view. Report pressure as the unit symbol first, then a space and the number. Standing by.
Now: psi 13
